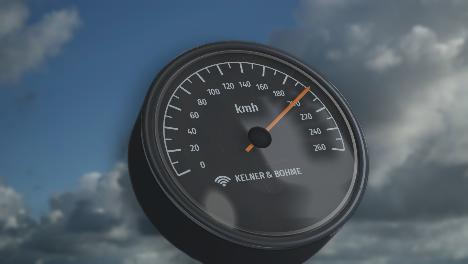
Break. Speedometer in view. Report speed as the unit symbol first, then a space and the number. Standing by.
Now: km/h 200
